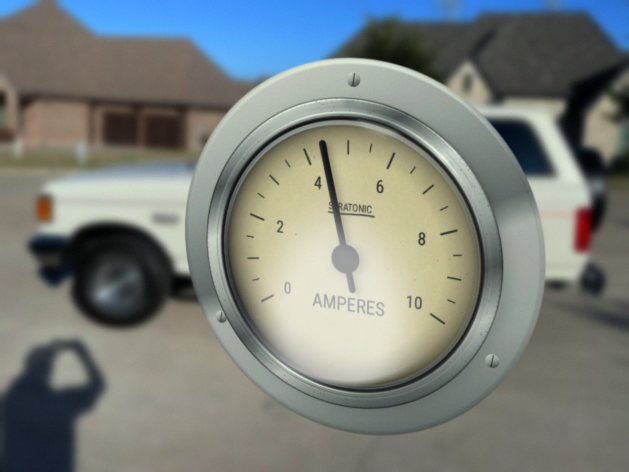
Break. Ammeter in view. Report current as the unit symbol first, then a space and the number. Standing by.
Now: A 4.5
